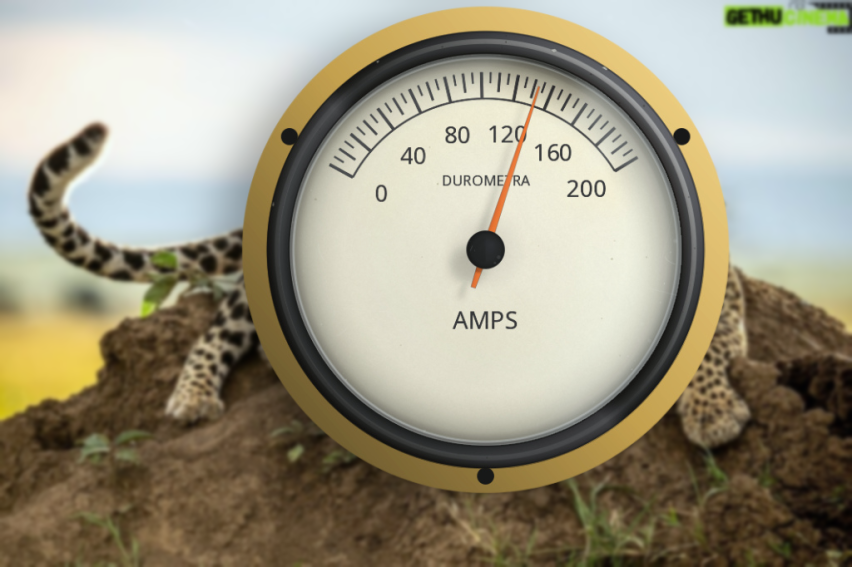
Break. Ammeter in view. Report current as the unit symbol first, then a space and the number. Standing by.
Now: A 132.5
